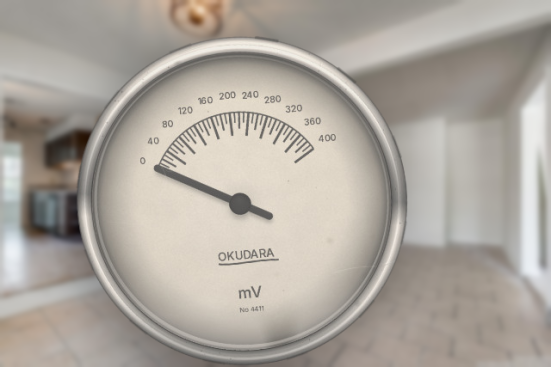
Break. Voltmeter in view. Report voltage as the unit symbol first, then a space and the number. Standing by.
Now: mV 0
